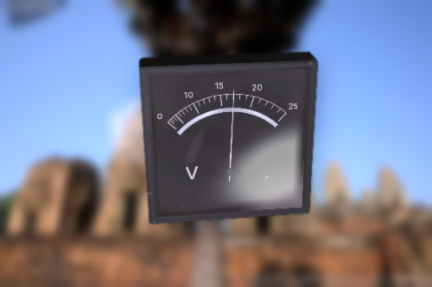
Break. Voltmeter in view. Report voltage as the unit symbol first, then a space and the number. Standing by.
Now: V 17
